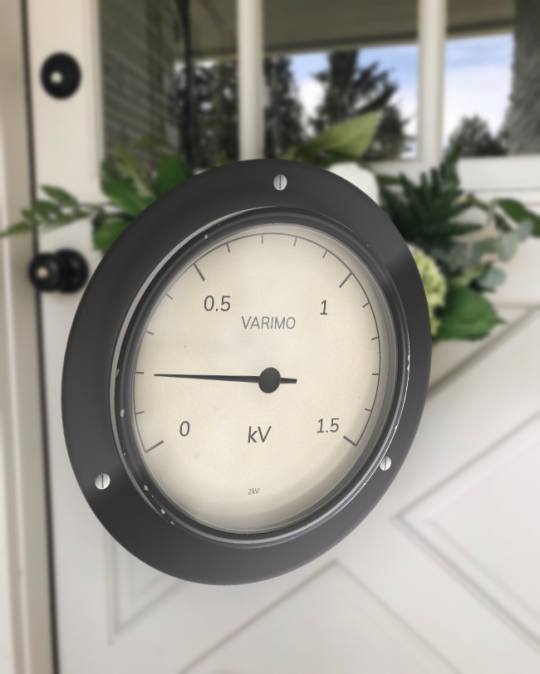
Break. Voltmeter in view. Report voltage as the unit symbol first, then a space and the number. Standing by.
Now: kV 0.2
